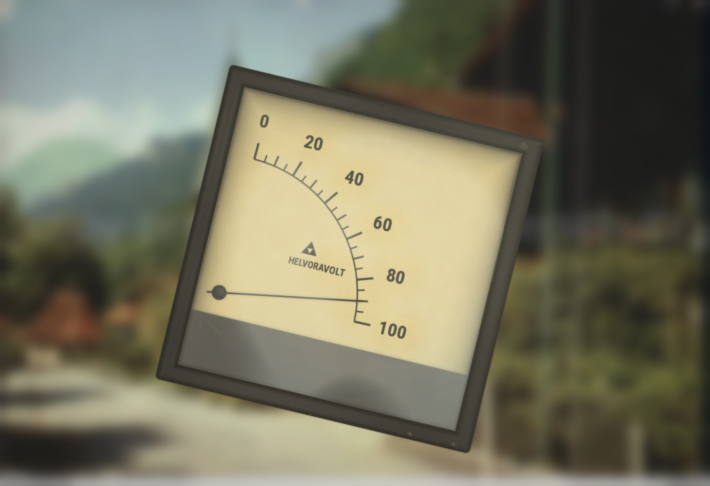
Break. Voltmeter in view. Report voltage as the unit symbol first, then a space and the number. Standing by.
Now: V 90
